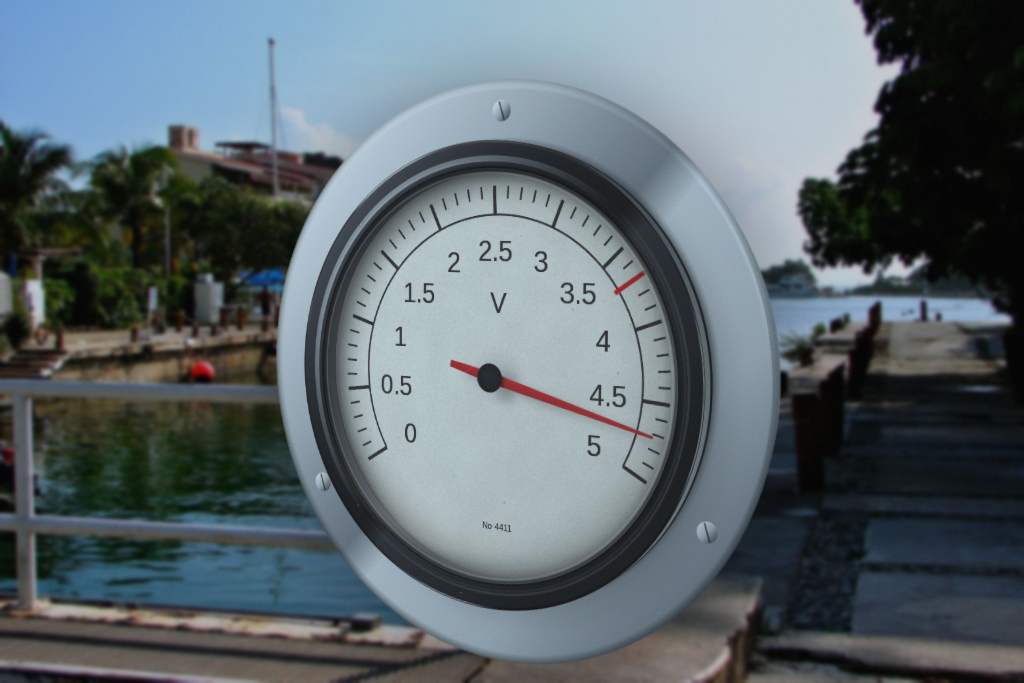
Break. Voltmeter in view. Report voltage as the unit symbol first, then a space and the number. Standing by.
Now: V 4.7
